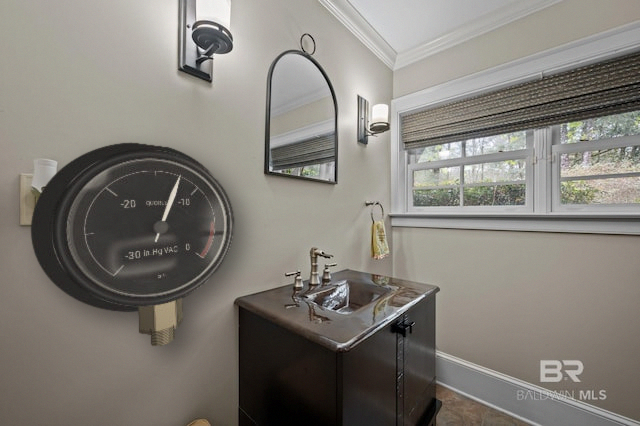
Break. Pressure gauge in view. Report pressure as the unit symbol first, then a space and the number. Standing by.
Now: inHg -12.5
